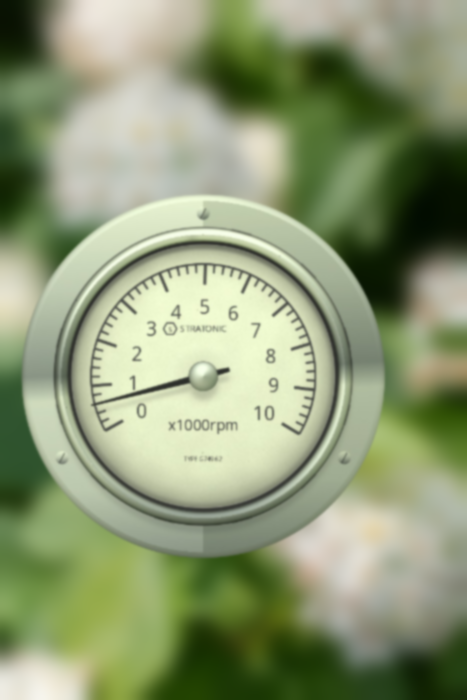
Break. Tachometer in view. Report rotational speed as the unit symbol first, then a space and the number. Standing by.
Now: rpm 600
